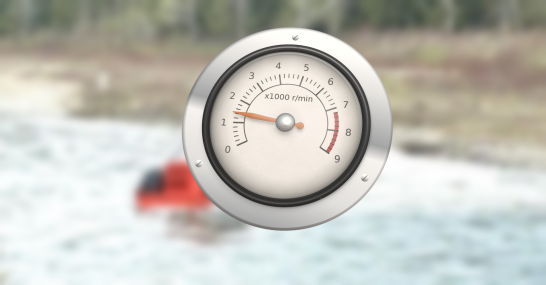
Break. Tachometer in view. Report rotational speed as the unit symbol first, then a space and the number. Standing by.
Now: rpm 1400
